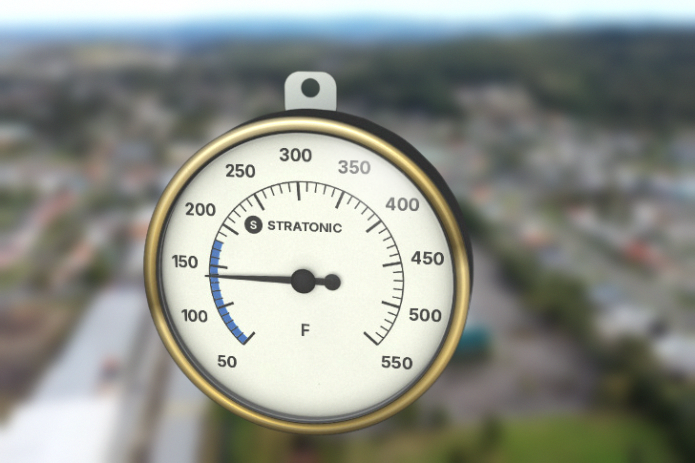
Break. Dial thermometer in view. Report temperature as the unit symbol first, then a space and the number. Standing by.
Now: °F 140
